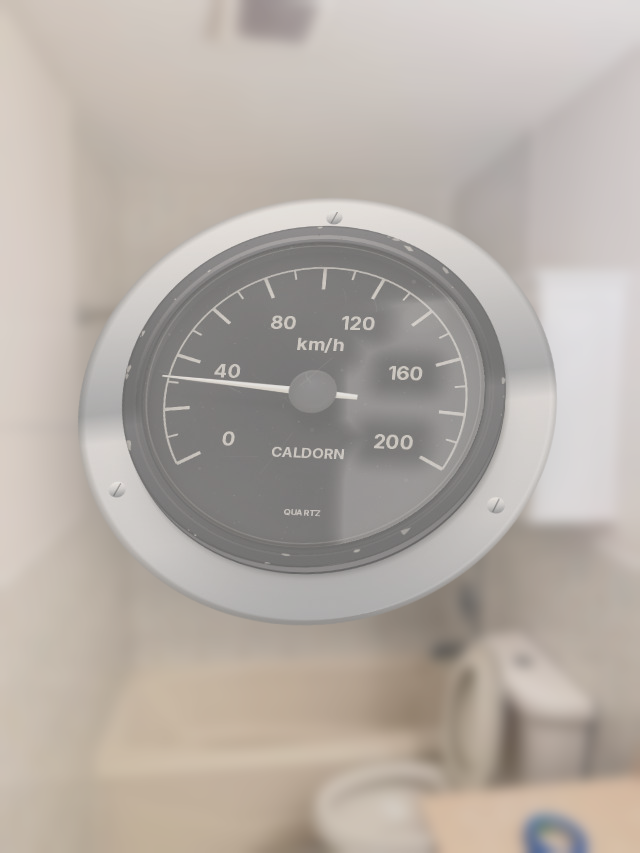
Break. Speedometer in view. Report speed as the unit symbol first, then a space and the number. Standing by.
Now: km/h 30
